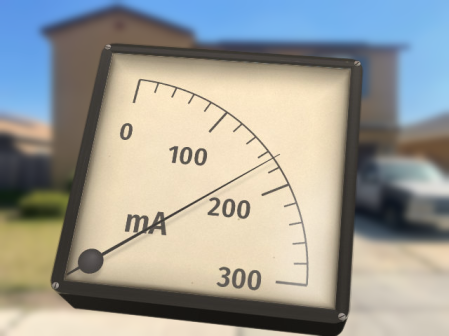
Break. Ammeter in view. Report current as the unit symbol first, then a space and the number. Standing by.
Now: mA 170
